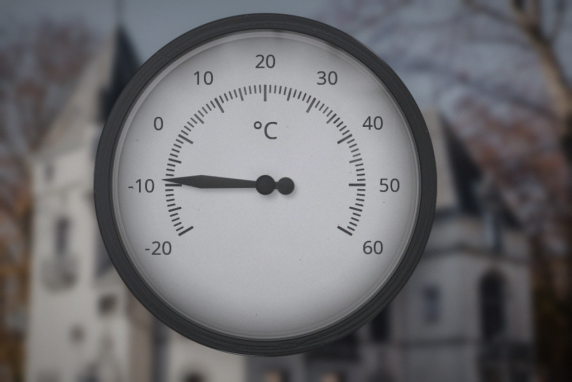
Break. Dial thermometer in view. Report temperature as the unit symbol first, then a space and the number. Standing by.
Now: °C -9
